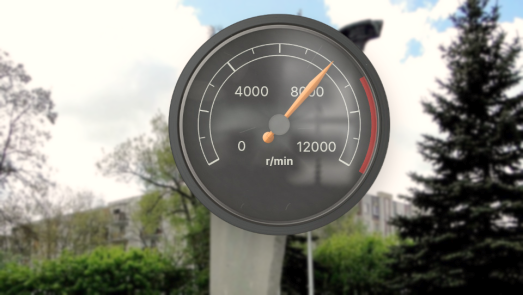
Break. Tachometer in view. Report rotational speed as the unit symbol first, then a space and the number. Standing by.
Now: rpm 8000
